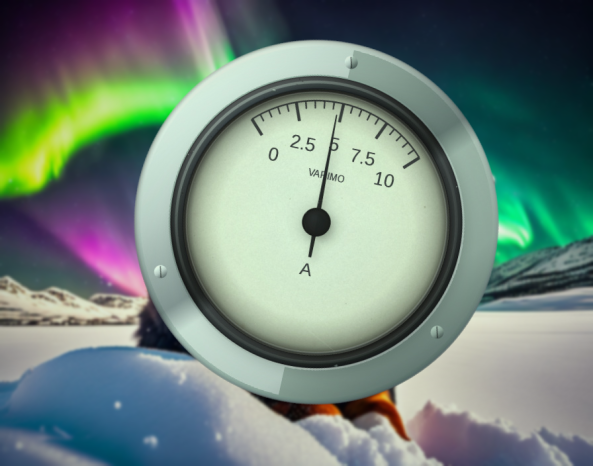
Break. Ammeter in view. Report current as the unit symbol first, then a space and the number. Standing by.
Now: A 4.75
